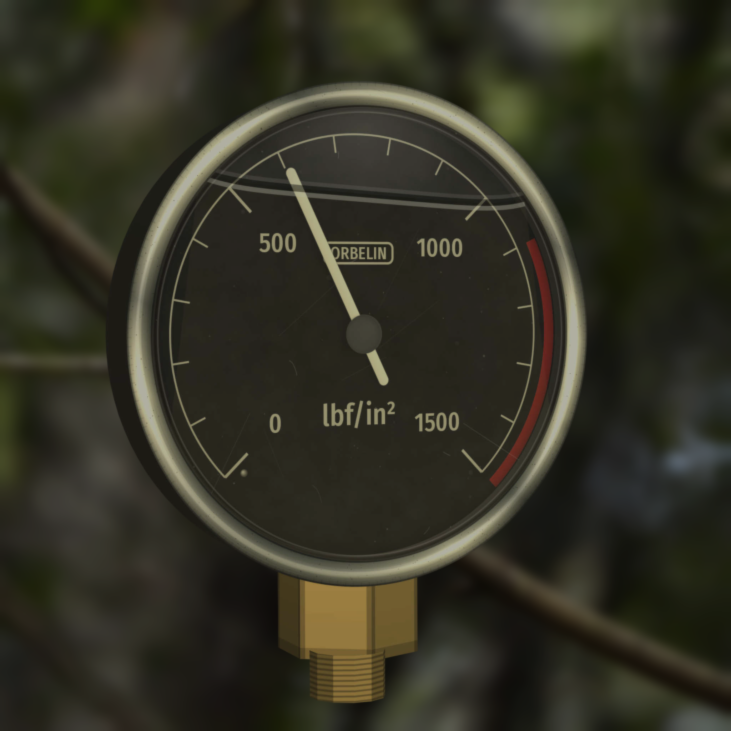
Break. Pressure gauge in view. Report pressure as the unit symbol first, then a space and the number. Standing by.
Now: psi 600
